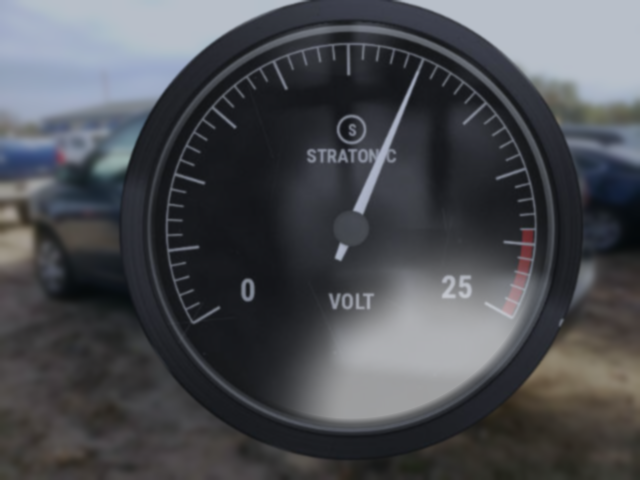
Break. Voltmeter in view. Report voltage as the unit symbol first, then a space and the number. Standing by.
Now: V 15
